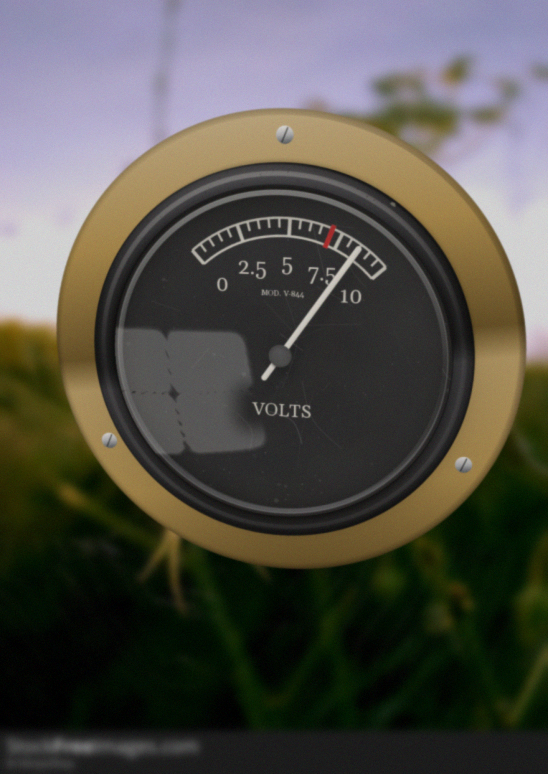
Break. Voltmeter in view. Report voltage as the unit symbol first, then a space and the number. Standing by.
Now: V 8.5
